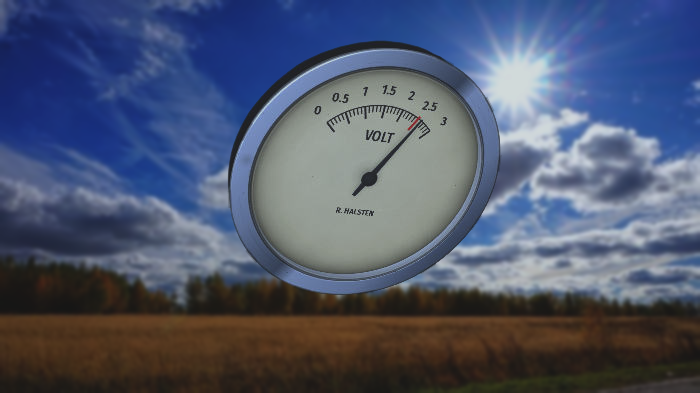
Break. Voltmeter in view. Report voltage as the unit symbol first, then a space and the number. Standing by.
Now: V 2.5
